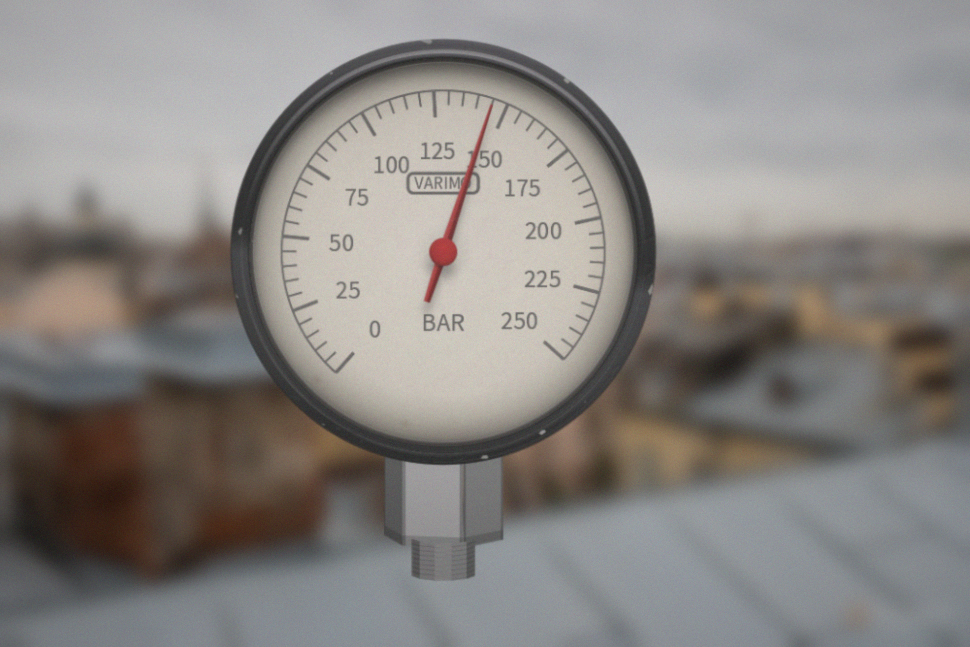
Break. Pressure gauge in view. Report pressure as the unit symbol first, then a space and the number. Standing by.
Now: bar 145
